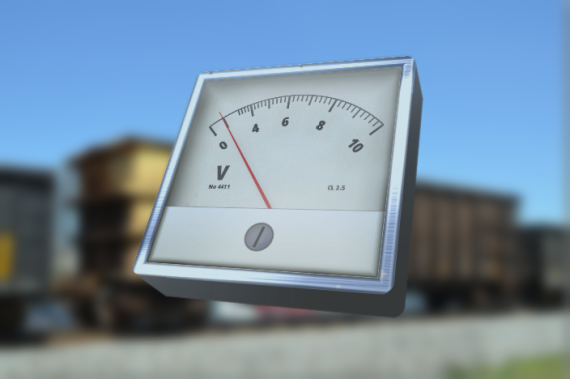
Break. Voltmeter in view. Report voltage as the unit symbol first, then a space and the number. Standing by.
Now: V 2
